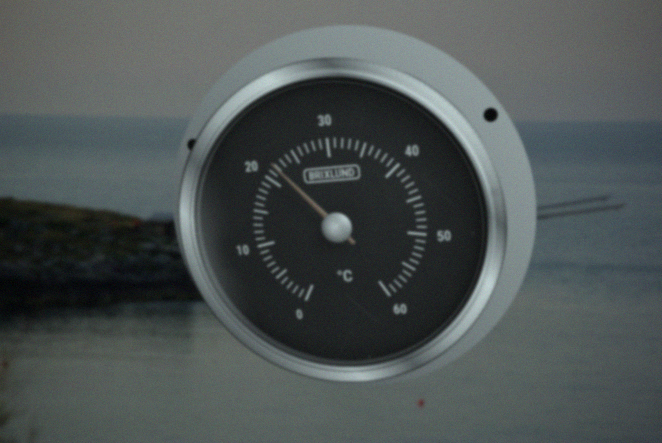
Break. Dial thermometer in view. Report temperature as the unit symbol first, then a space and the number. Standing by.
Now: °C 22
